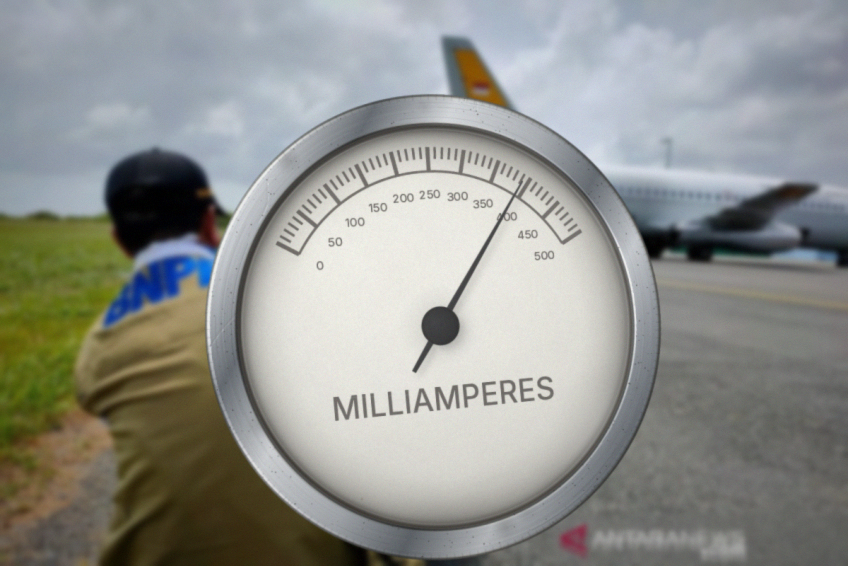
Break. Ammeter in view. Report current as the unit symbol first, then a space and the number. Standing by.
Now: mA 390
